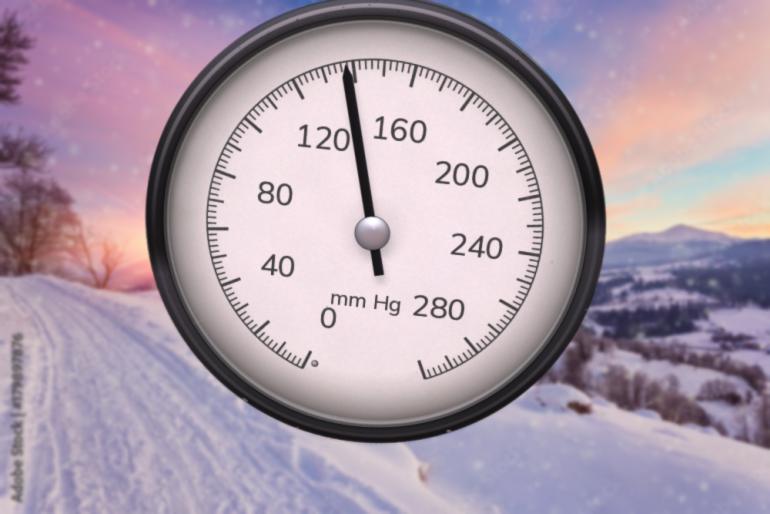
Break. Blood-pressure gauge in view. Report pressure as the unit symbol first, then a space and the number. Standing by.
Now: mmHg 138
